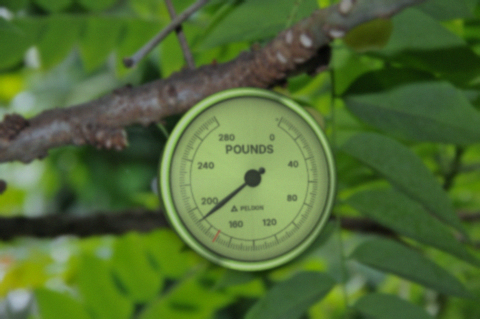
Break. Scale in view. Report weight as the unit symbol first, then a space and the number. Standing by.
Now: lb 190
